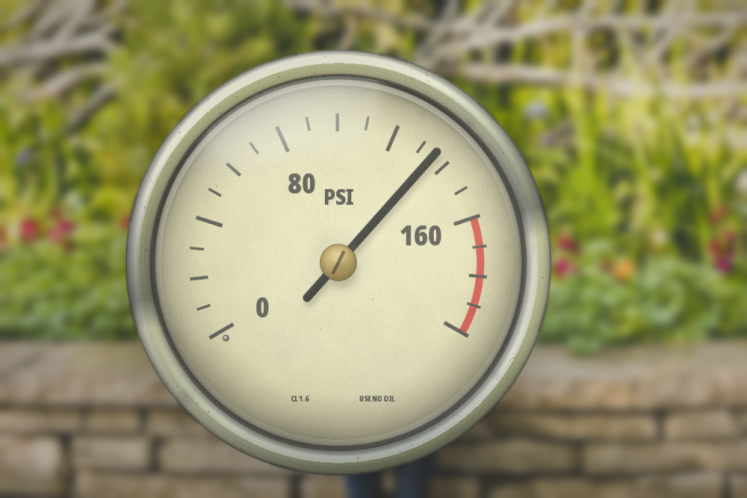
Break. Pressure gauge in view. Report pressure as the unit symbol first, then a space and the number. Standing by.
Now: psi 135
